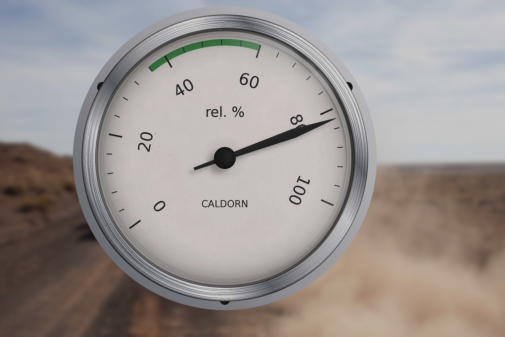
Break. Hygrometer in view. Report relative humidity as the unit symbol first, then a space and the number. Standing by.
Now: % 82
